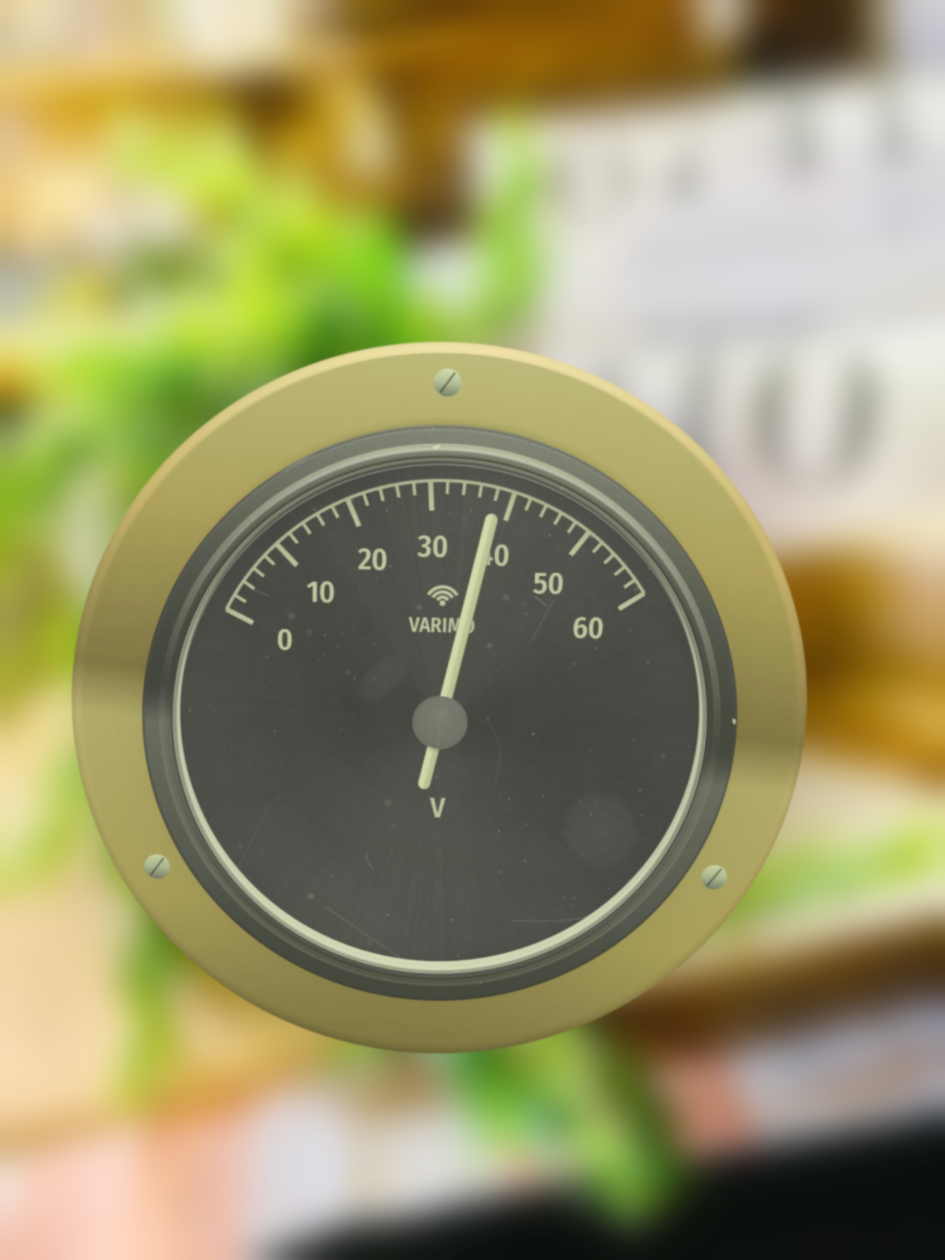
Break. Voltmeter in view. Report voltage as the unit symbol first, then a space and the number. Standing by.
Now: V 38
